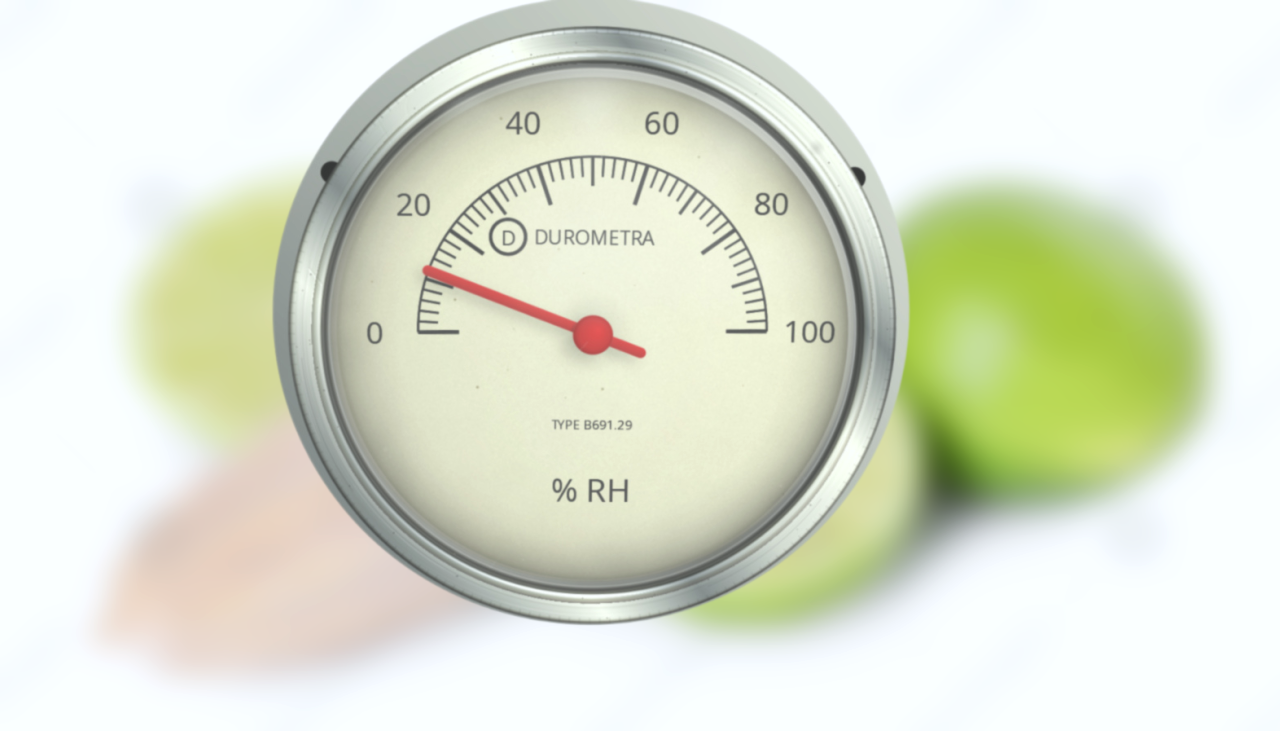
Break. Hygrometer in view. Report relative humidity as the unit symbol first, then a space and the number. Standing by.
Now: % 12
